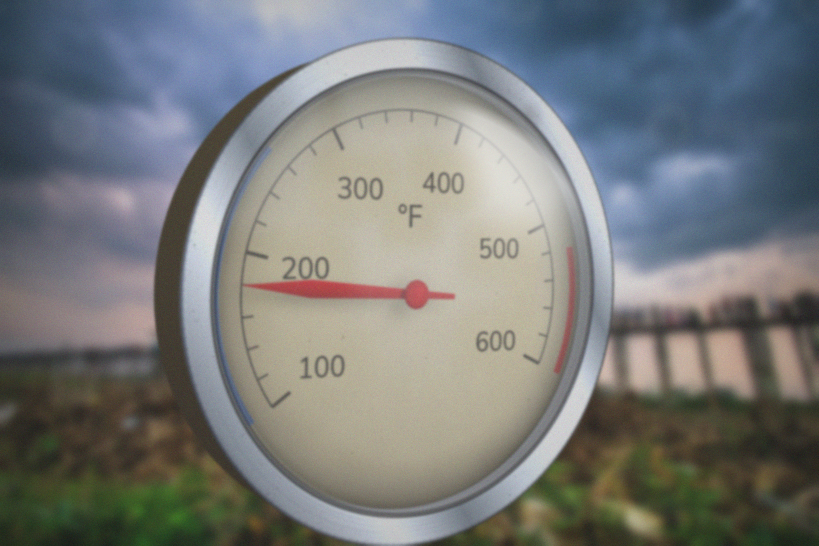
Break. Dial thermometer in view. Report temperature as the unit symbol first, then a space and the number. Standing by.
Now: °F 180
